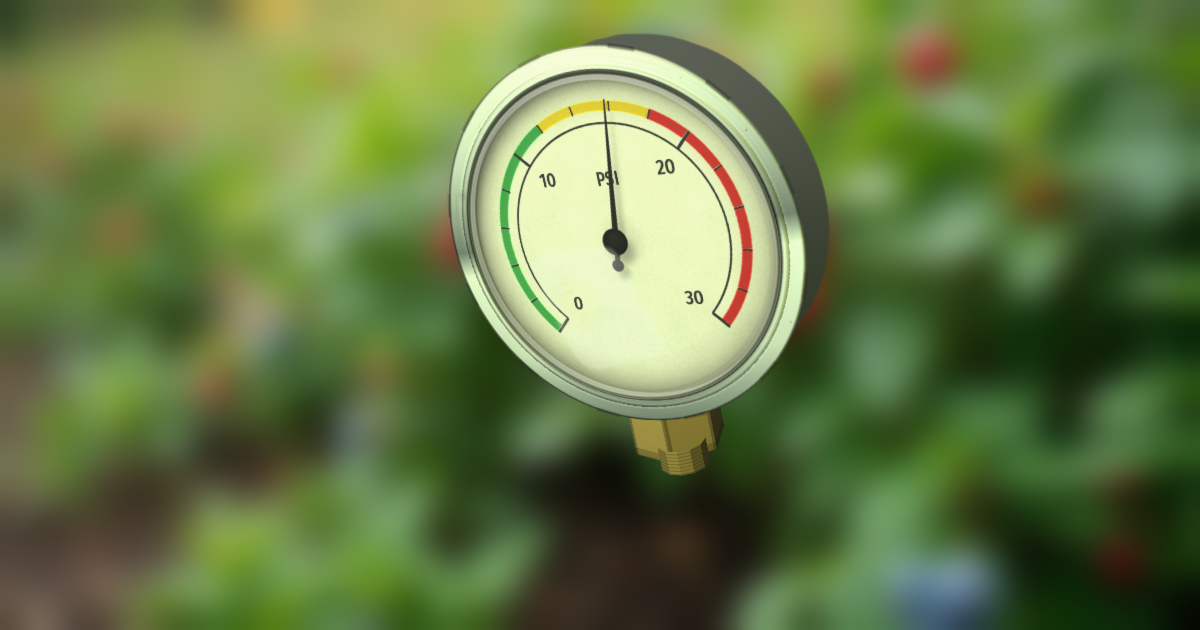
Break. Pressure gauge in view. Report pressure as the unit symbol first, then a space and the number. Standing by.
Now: psi 16
